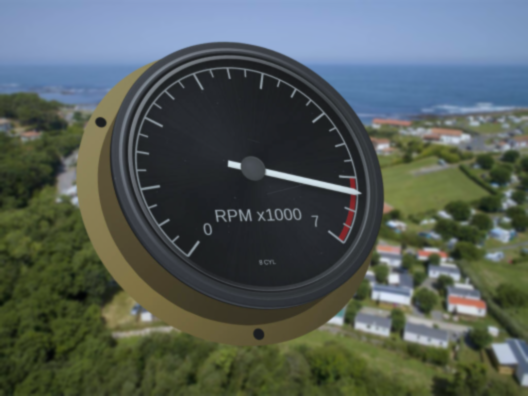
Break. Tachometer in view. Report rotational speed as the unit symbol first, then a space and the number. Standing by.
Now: rpm 6250
